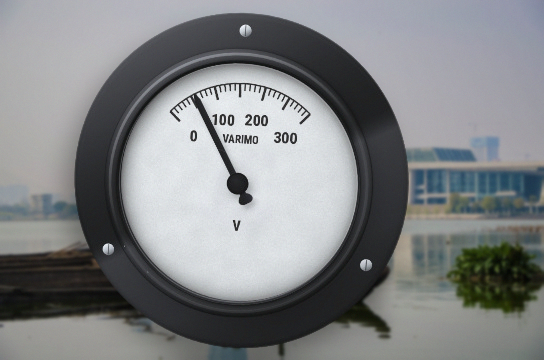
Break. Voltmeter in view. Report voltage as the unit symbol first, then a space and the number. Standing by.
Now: V 60
